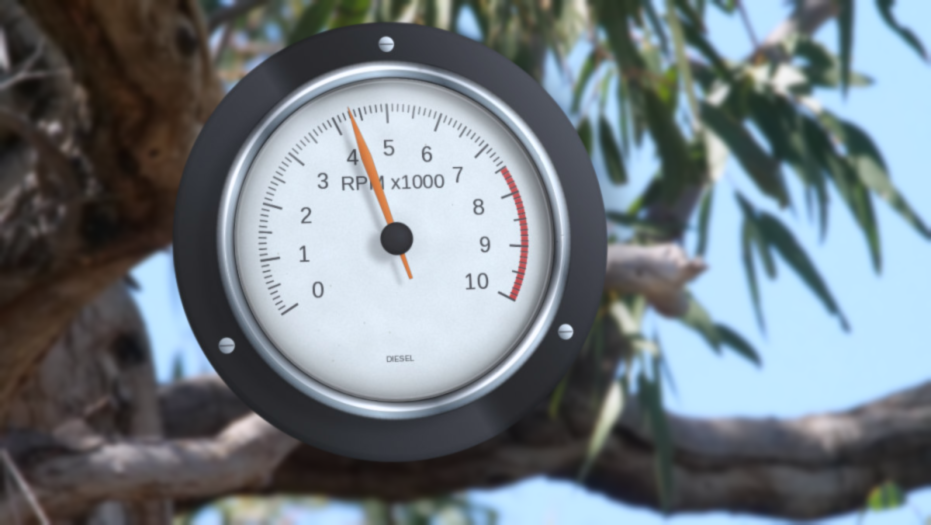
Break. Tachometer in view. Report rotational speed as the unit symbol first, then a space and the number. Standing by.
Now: rpm 4300
